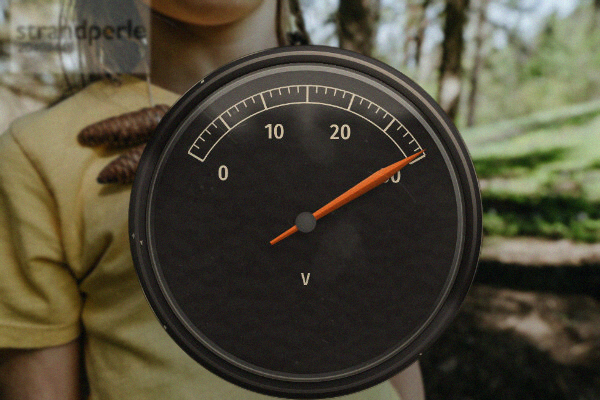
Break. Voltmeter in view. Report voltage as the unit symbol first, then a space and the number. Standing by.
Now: V 29.5
